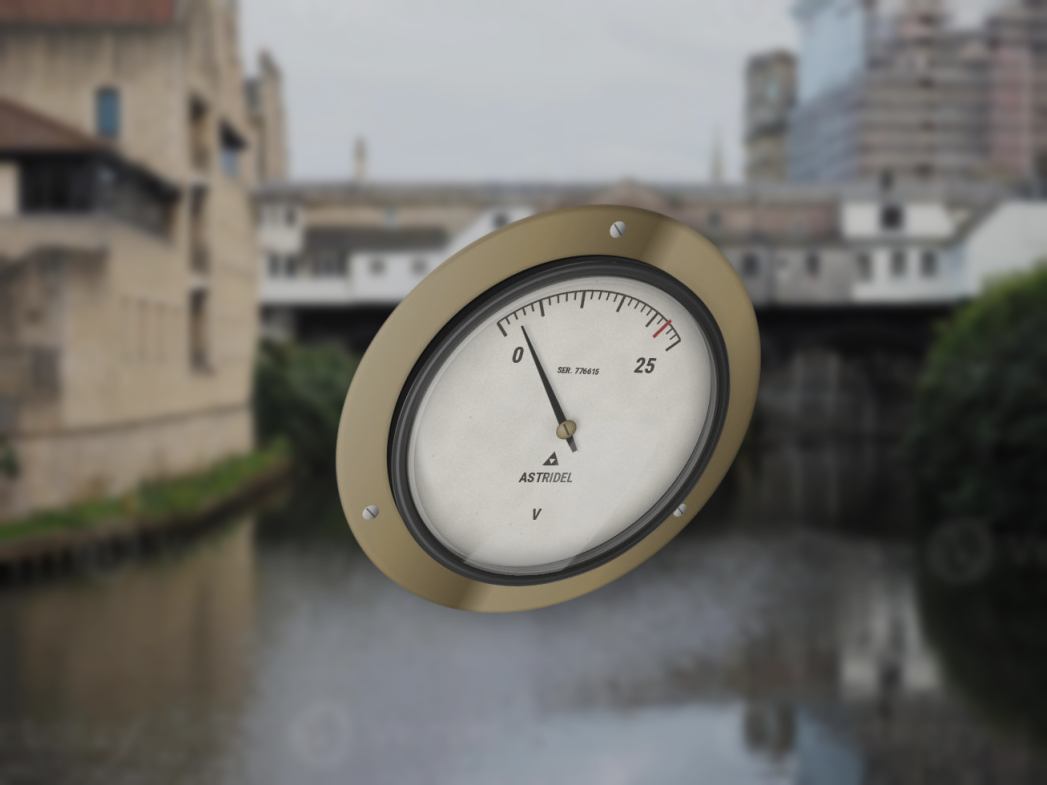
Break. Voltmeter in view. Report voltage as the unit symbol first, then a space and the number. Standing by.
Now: V 2
